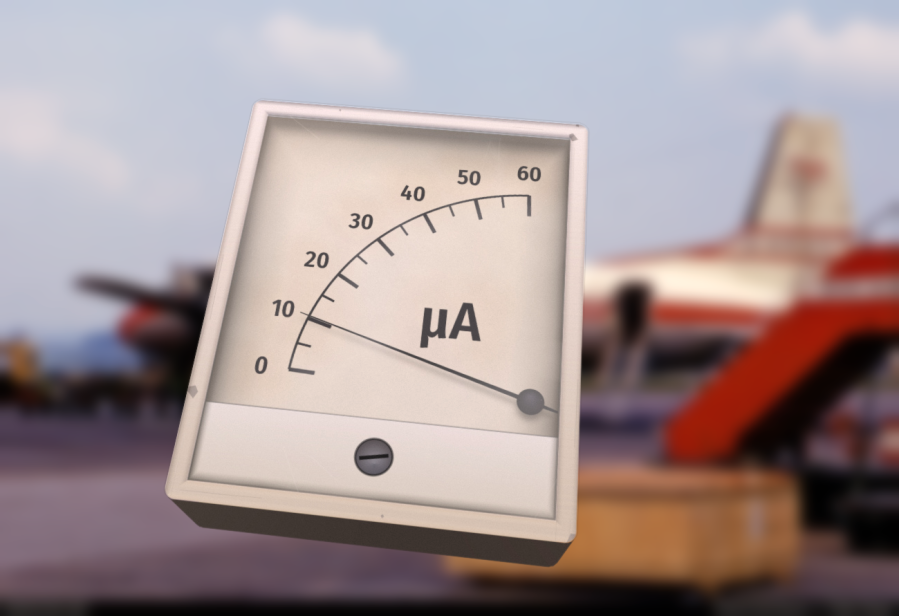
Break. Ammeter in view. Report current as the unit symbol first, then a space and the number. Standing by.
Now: µA 10
